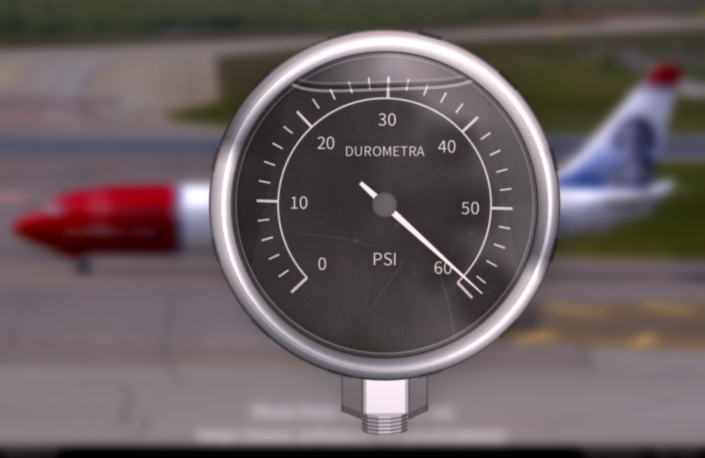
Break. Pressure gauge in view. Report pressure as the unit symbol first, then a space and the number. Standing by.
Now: psi 59
